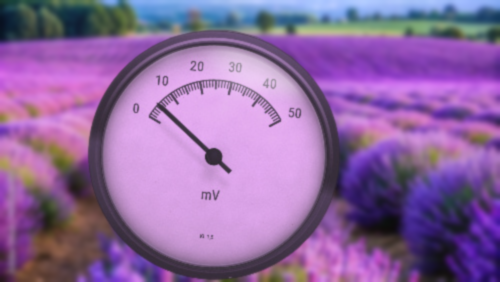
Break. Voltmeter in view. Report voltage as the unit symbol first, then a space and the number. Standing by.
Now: mV 5
